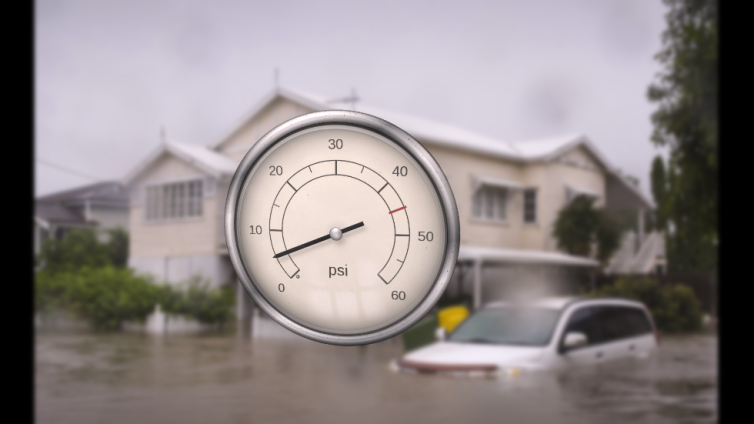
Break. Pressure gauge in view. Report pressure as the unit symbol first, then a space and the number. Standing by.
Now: psi 5
